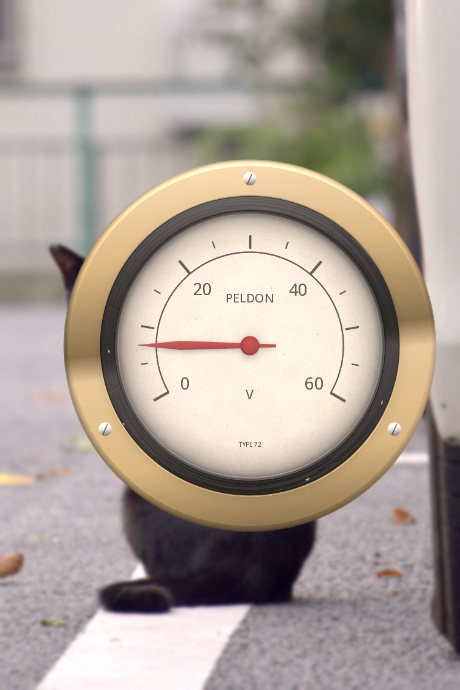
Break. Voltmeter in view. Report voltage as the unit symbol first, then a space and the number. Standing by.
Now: V 7.5
